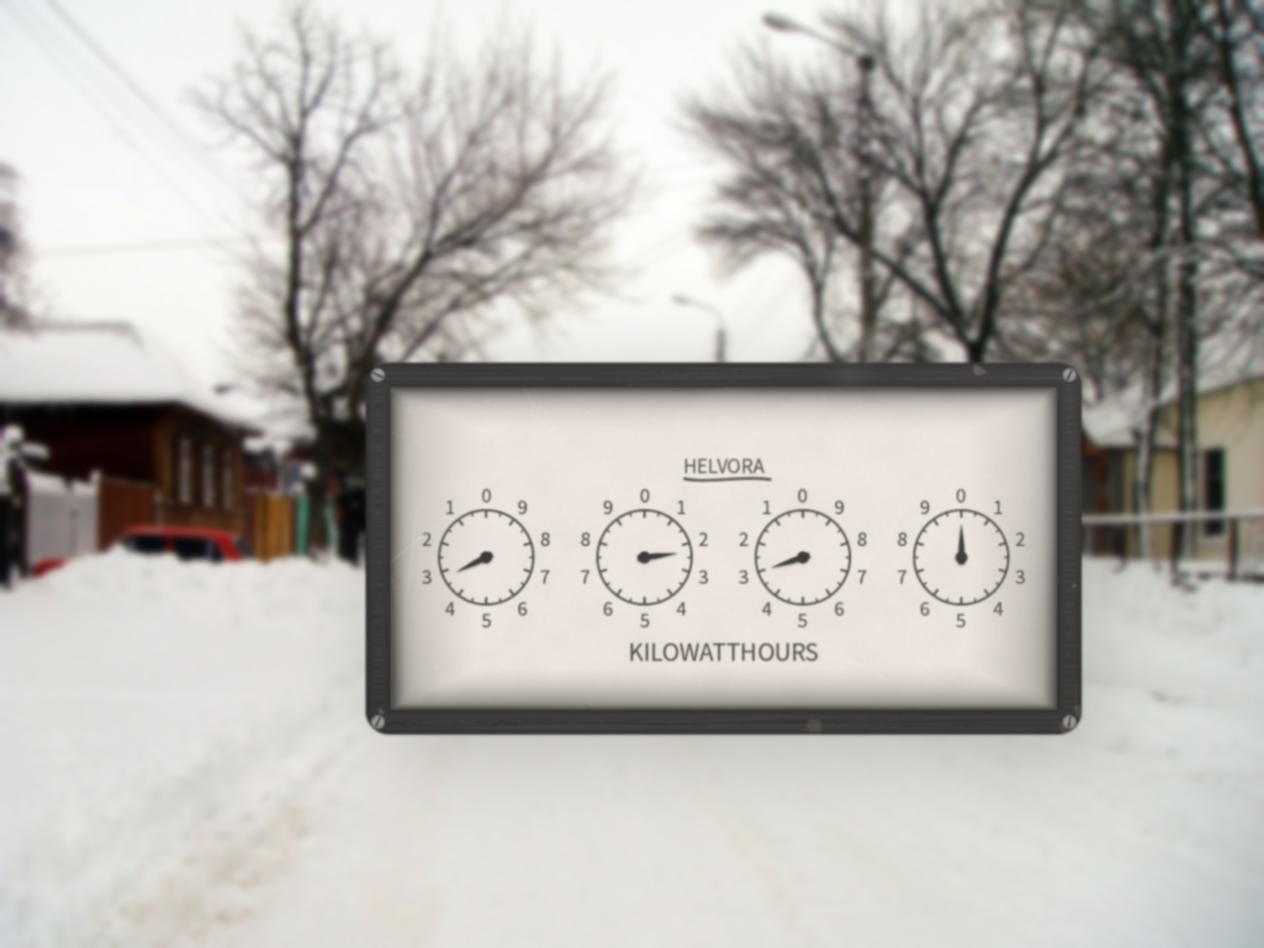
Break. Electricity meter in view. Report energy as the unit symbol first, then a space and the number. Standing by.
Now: kWh 3230
